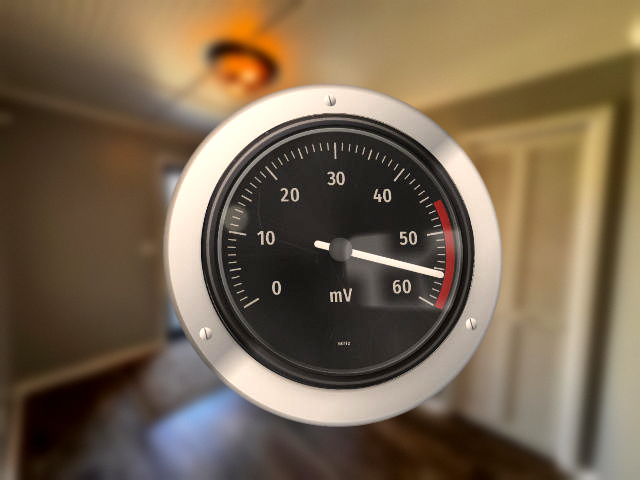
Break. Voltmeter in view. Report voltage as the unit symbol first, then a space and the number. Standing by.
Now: mV 56
